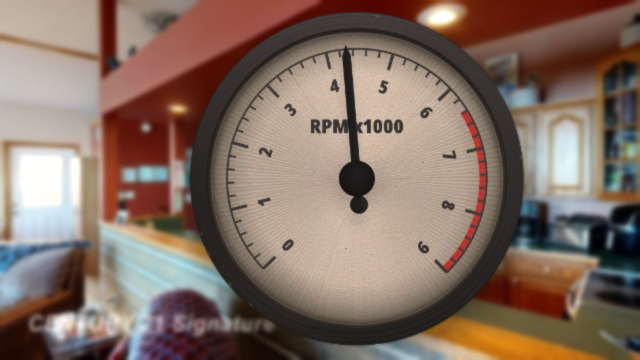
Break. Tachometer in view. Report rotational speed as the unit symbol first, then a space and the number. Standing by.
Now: rpm 4300
